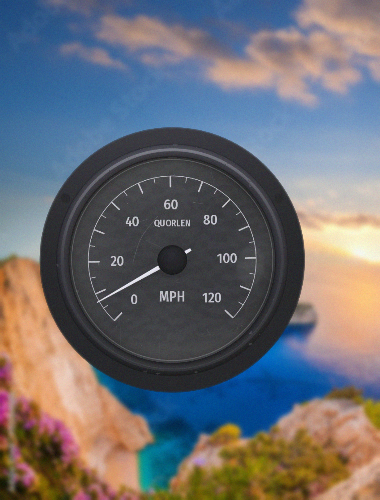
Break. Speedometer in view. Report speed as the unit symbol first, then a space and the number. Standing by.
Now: mph 7.5
